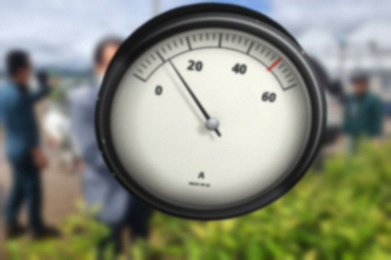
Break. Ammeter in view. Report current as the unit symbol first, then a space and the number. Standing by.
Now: A 12
